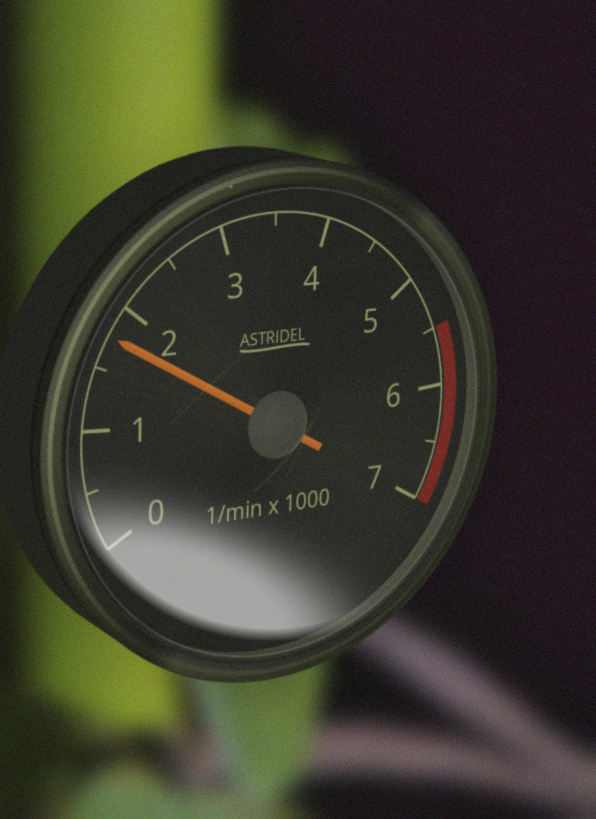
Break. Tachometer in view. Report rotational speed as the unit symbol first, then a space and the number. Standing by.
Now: rpm 1750
